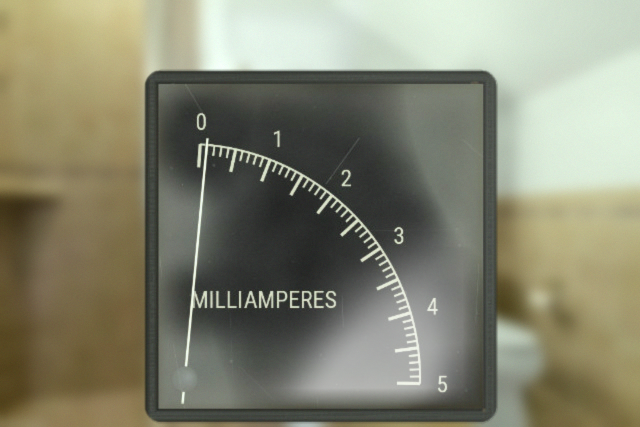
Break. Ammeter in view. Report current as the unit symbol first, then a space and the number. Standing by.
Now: mA 0.1
